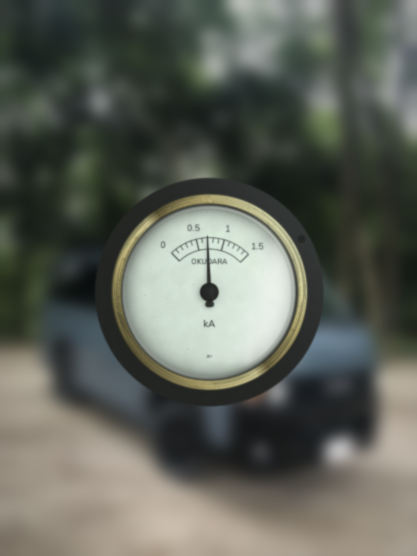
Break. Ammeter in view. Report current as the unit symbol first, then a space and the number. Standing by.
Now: kA 0.7
